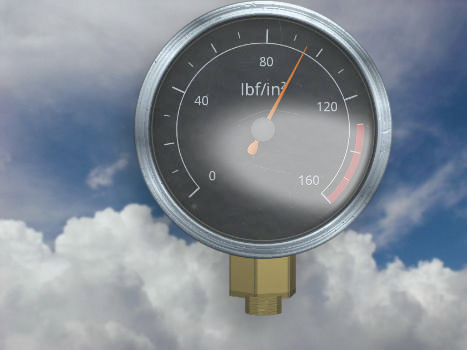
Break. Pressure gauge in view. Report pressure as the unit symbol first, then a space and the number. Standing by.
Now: psi 95
